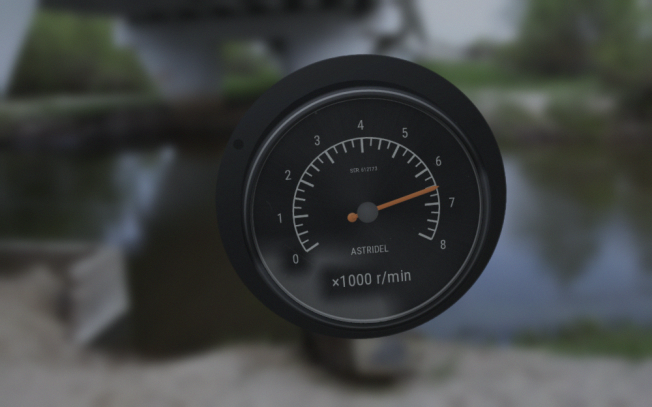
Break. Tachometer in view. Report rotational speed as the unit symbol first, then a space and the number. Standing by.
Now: rpm 6500
